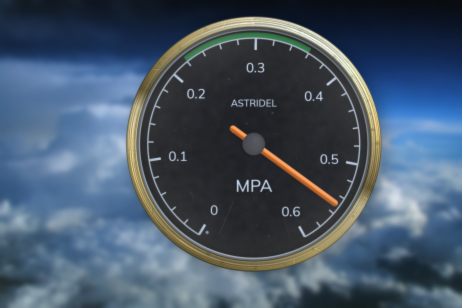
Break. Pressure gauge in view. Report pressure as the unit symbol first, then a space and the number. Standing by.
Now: MPa 0.55
